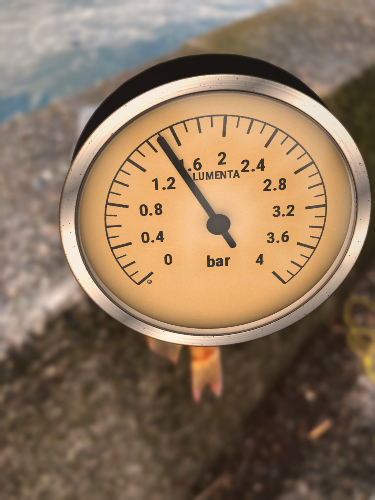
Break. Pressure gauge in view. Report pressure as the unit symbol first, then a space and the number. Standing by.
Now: bar 1.5
